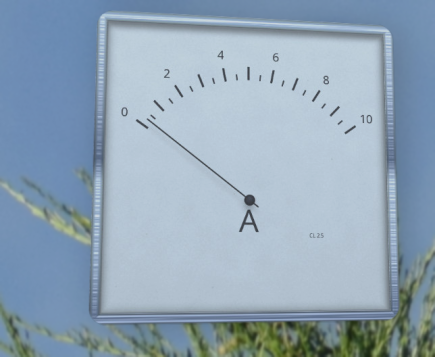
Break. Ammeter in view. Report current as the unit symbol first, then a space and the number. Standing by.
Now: A 0.25
